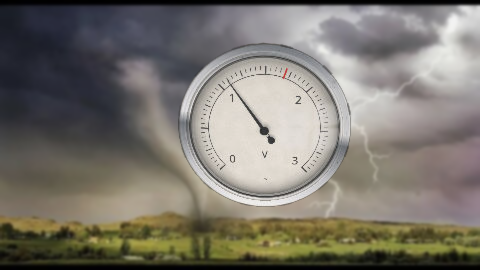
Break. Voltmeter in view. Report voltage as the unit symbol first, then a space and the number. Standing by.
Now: V 1.1
